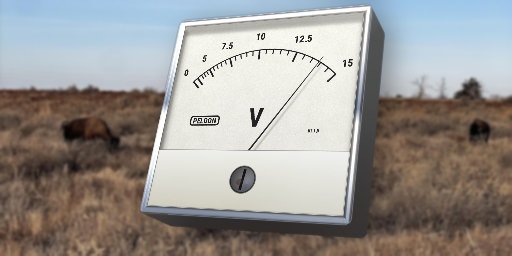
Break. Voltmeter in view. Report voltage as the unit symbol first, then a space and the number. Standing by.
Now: V 14
